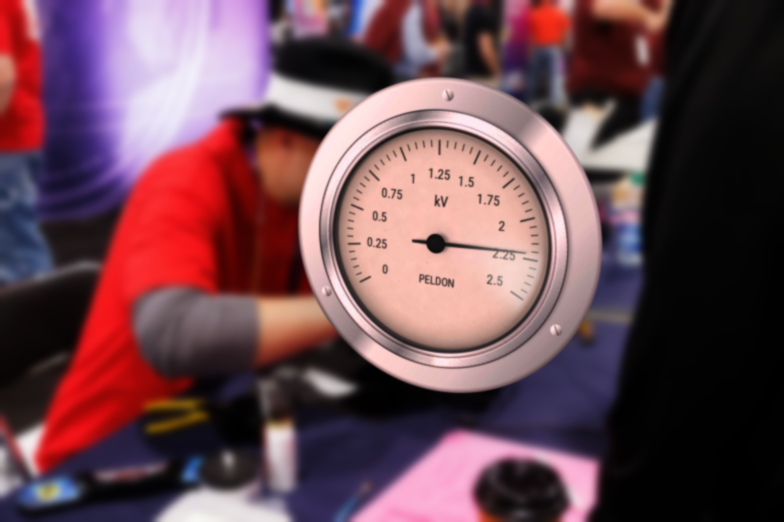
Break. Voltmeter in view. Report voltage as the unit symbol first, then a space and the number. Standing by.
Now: kV 2.2
